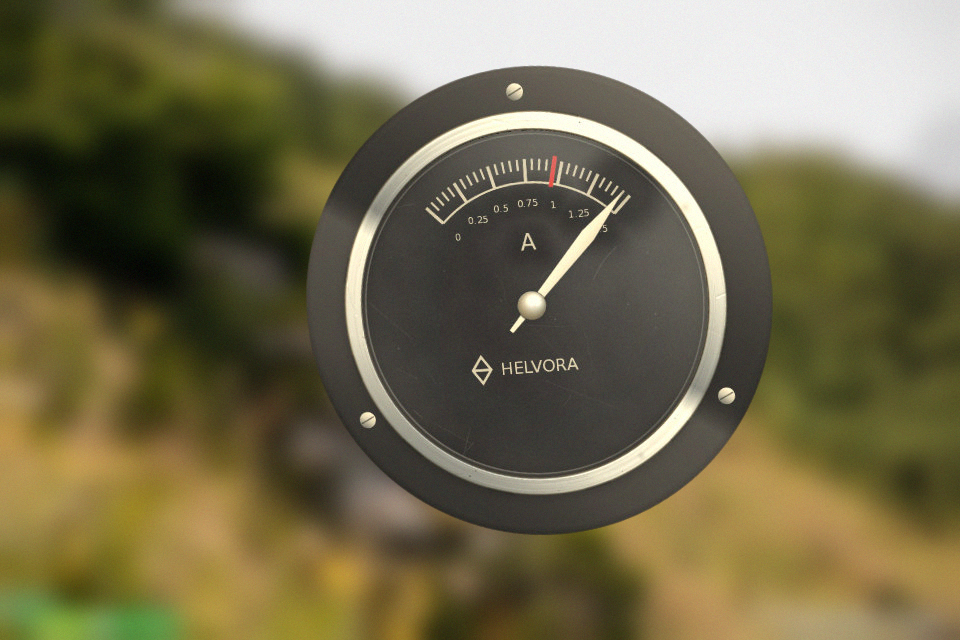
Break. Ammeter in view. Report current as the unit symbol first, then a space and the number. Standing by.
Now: A 1.45
